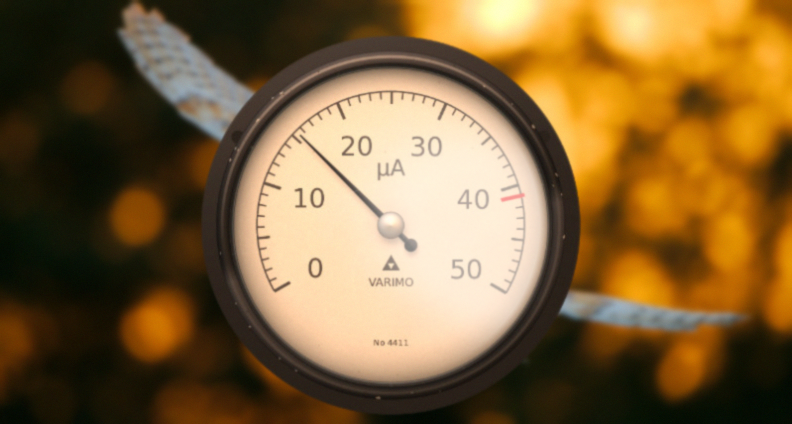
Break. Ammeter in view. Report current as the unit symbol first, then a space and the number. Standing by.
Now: µA 15.5
